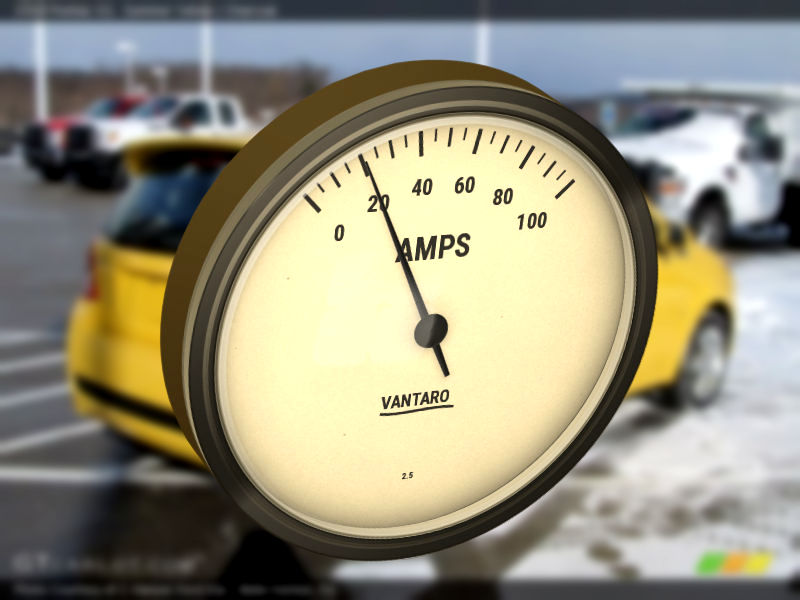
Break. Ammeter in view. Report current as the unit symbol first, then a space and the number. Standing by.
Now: A 20
